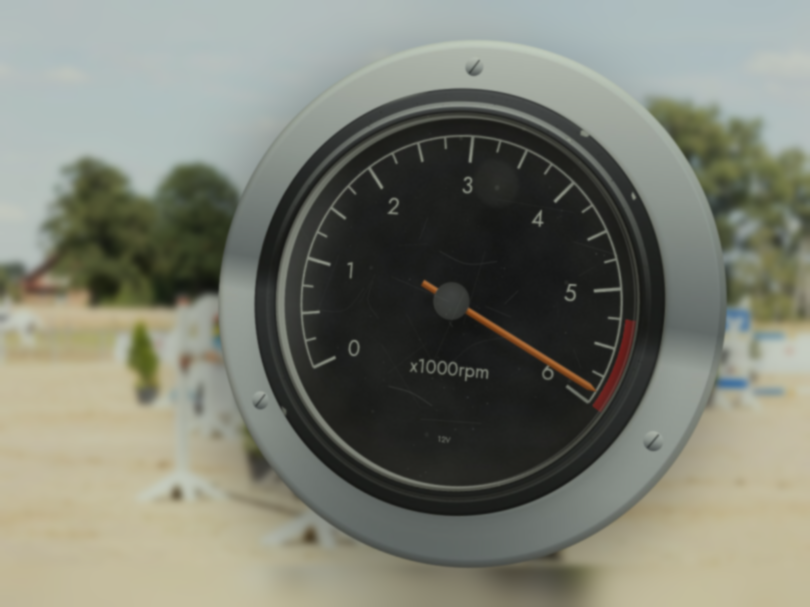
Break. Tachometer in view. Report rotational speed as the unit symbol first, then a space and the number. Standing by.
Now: rpm 5875
